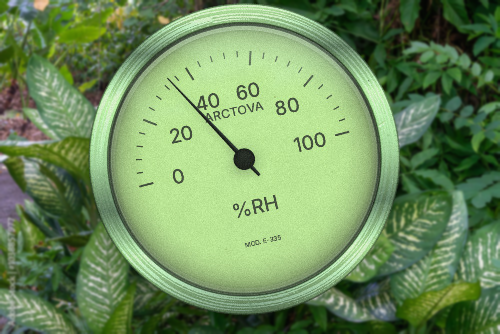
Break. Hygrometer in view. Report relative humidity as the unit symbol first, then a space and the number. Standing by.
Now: % 34
